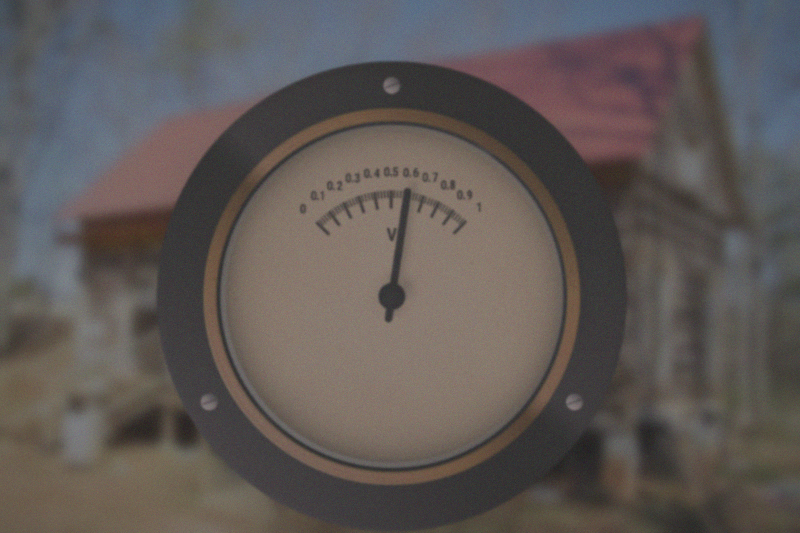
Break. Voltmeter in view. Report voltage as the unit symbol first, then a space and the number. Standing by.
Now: V 0.6
